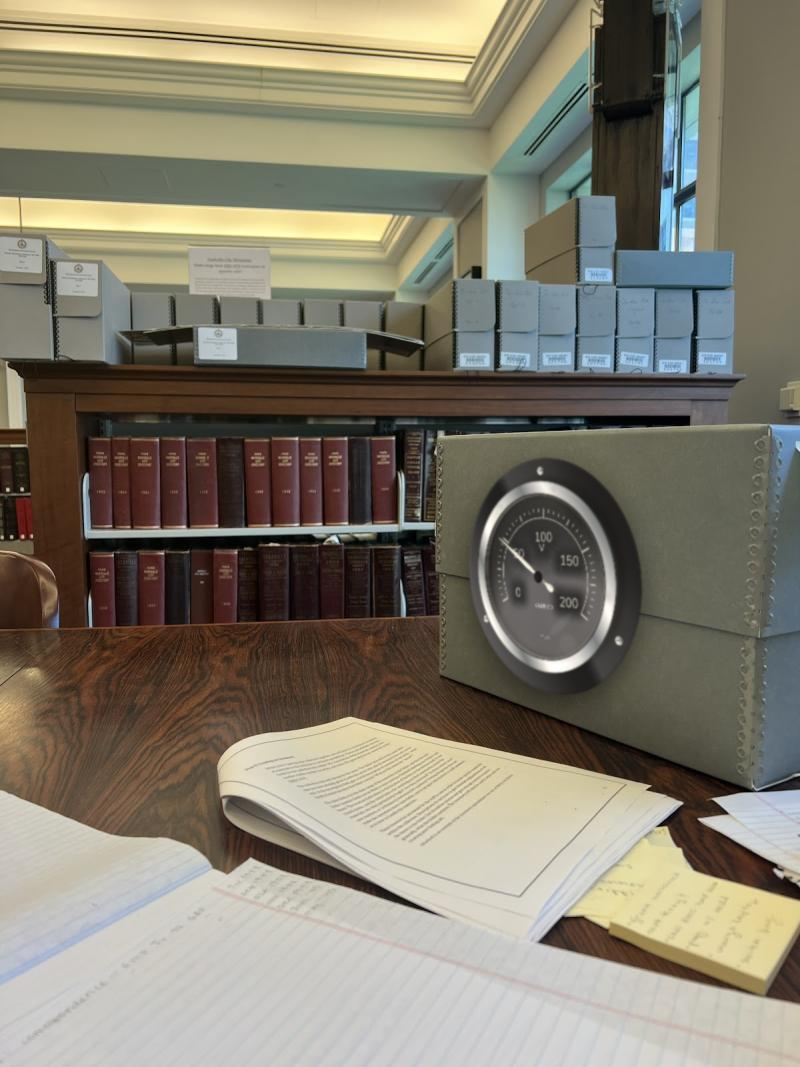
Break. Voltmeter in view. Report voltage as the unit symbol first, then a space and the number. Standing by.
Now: V 50
